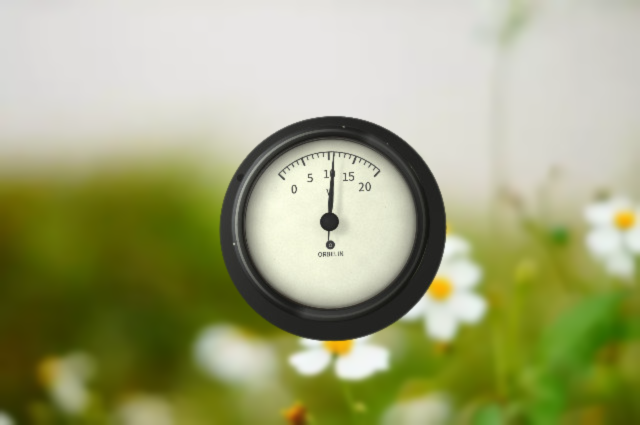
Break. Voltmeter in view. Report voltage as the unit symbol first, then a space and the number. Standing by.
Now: V 11
